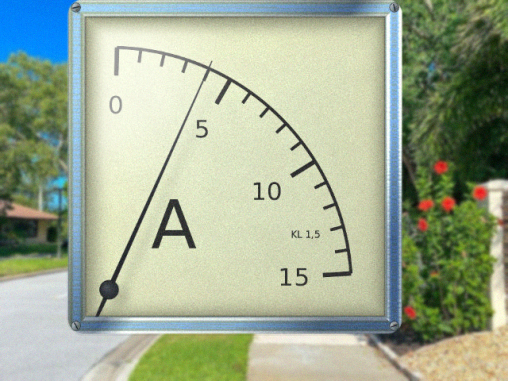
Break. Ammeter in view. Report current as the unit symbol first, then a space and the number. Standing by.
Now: A 4
